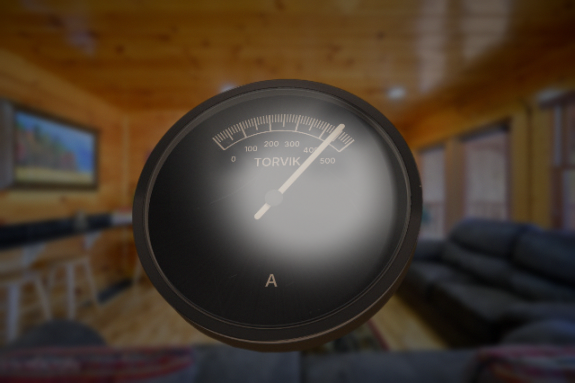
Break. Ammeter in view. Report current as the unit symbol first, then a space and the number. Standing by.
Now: A 450
